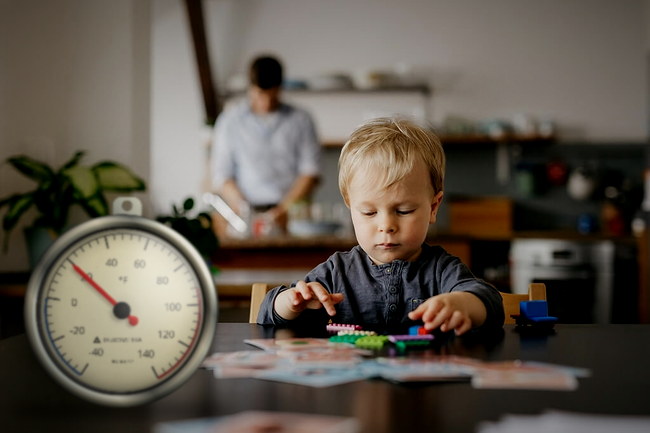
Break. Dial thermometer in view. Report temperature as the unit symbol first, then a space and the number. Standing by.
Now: °F 20
